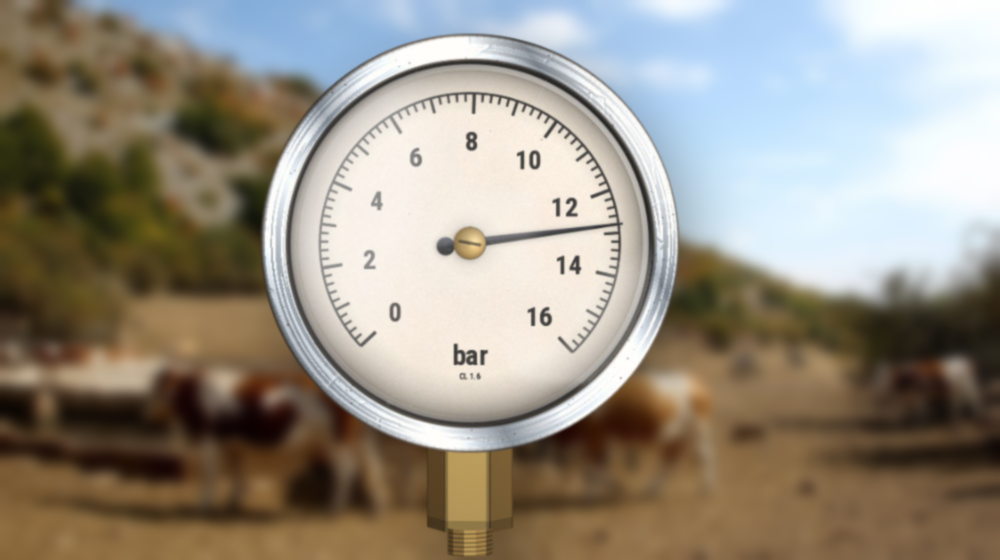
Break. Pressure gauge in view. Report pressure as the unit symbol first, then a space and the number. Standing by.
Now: bar 12.8
